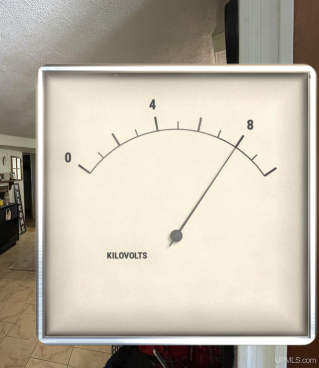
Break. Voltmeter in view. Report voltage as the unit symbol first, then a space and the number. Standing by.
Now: kV 8
